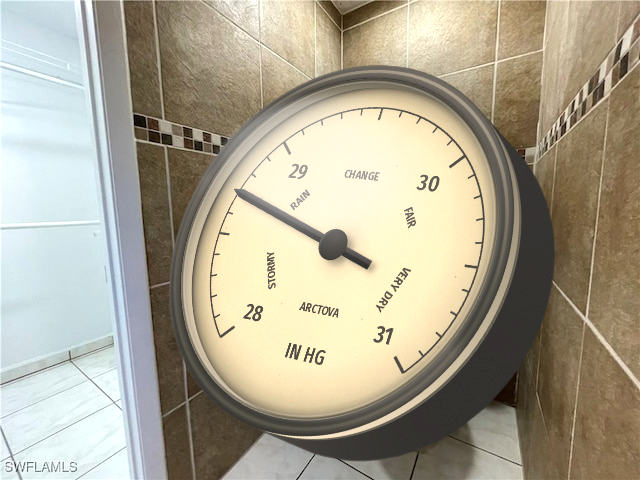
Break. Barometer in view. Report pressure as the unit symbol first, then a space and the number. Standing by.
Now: inHg 28.7
